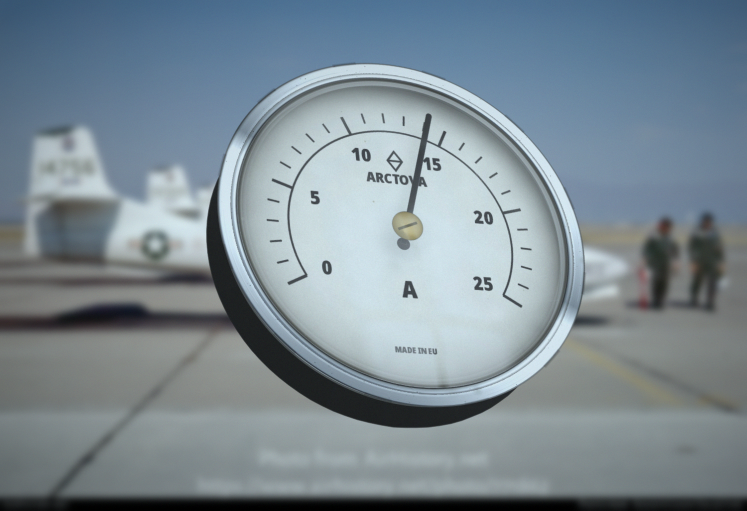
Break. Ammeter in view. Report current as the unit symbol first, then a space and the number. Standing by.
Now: A 14
